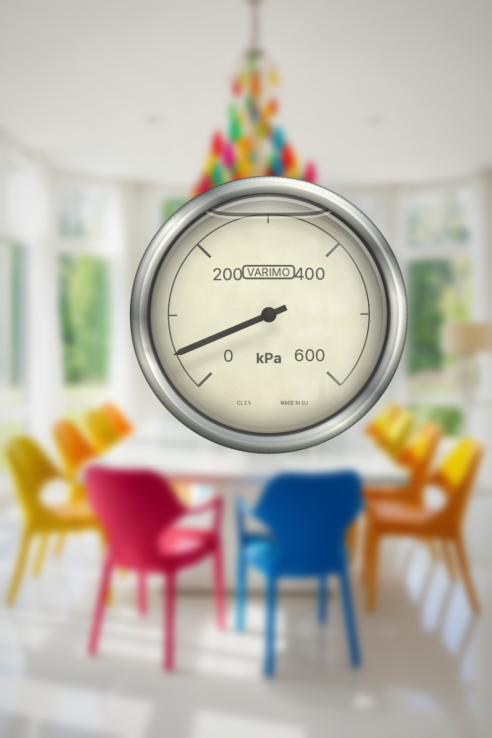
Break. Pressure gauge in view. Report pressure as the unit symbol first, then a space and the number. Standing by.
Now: kPa 50
